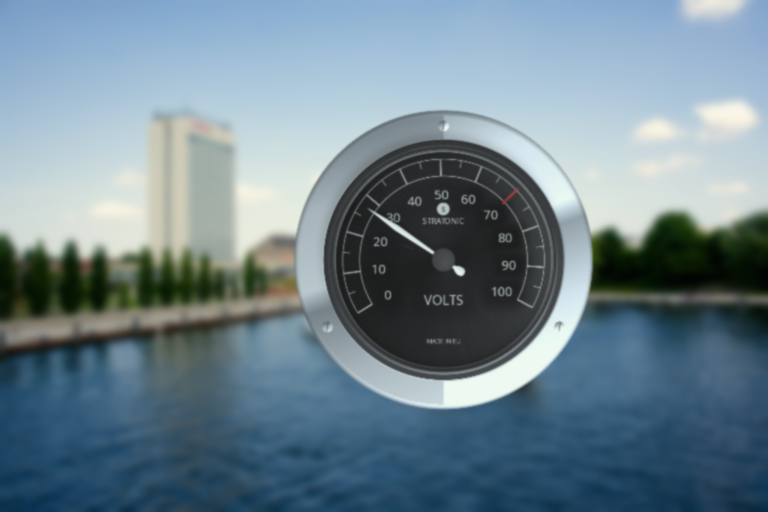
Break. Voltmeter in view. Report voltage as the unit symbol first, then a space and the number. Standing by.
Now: V 27.5
